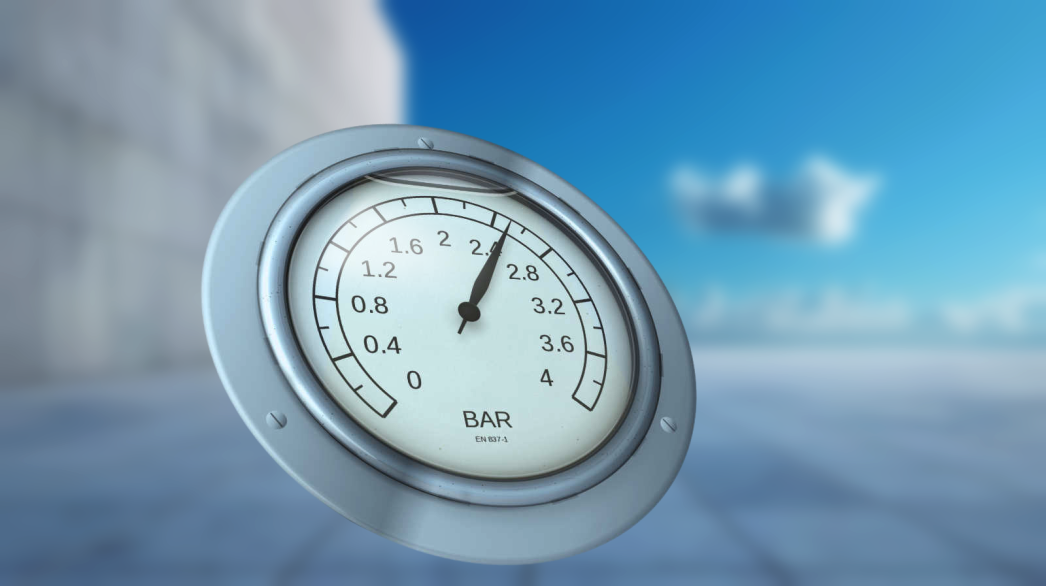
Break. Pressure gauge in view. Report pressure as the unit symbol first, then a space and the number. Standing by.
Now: bar 2.5
